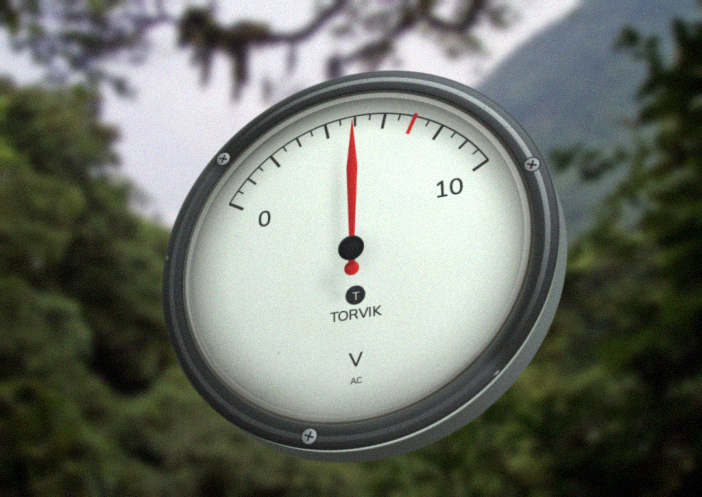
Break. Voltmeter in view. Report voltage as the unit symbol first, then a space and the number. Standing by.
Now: V 5
